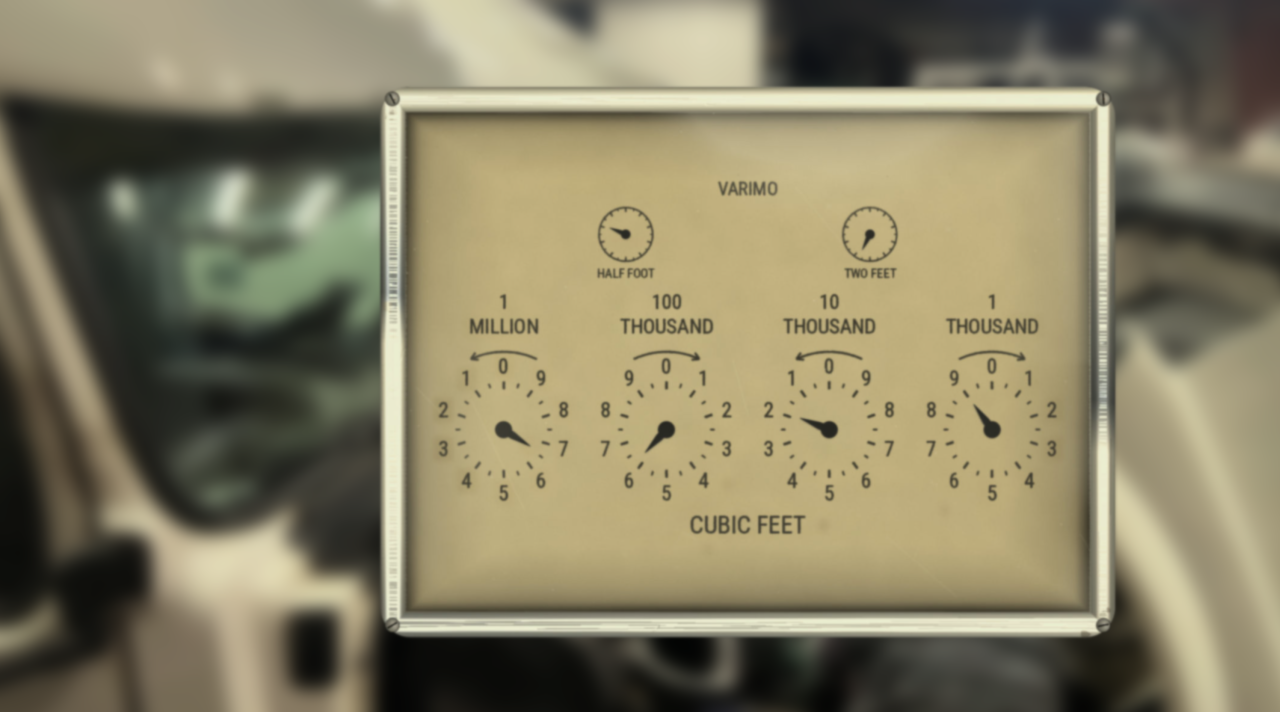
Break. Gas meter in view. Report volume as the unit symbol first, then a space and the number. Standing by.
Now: ft³ 661900
